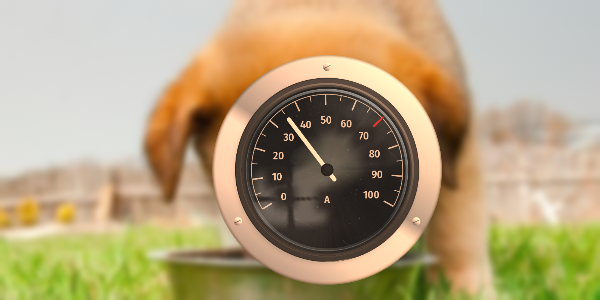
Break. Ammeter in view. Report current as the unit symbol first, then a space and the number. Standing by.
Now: A 35
